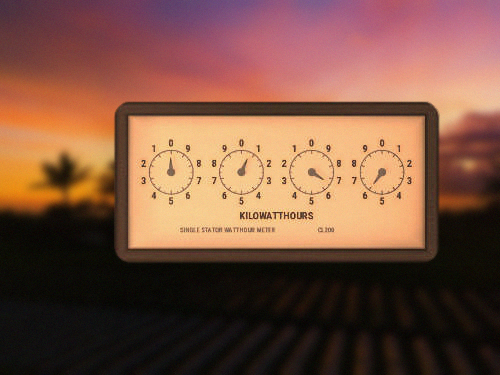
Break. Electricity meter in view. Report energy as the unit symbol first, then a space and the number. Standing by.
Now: kWh 66
